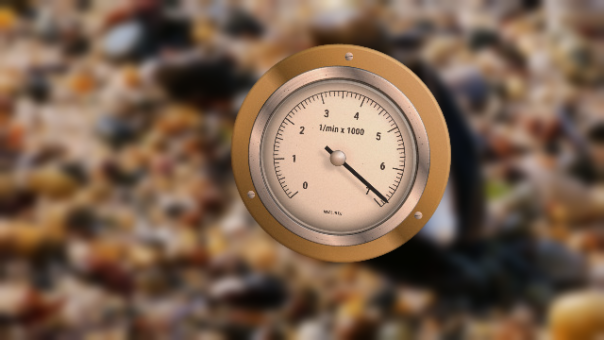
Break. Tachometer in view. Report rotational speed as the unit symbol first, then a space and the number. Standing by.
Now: rpm 6800
